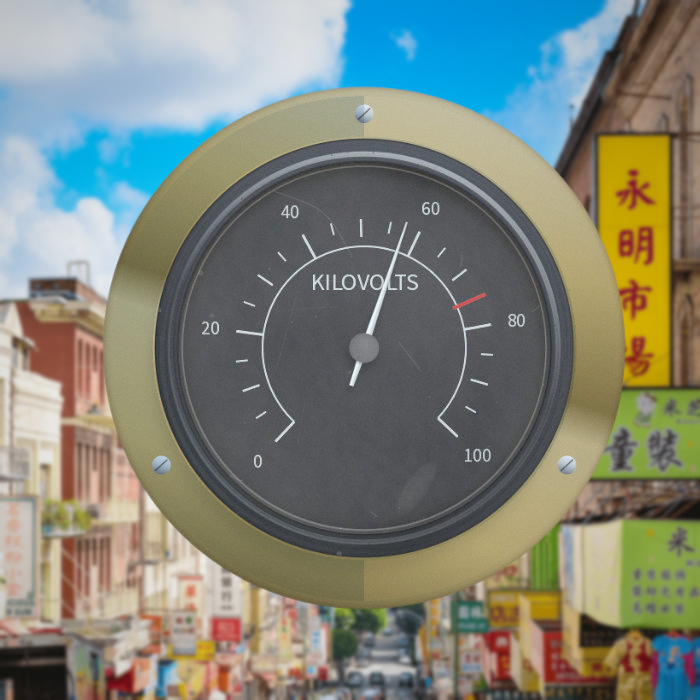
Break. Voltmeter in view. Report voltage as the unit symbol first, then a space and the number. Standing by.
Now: kV 57.5
